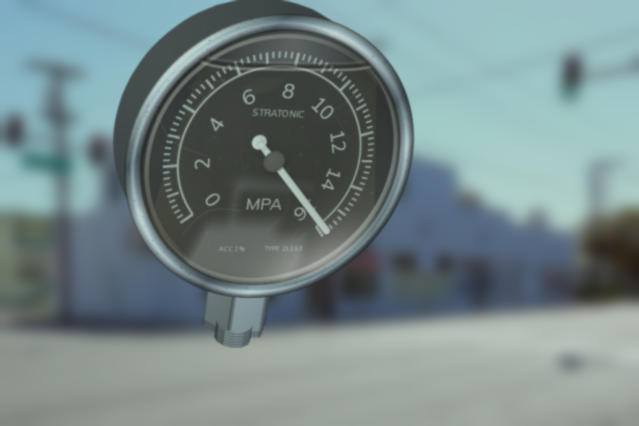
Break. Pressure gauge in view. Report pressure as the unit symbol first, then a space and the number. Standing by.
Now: MPa 15.8
